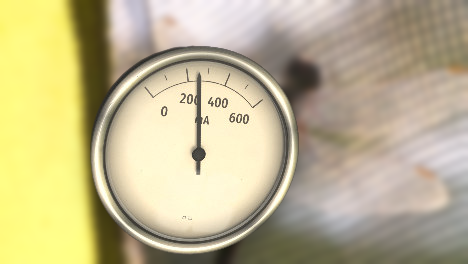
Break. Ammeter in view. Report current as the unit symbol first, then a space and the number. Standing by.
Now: mA 250
